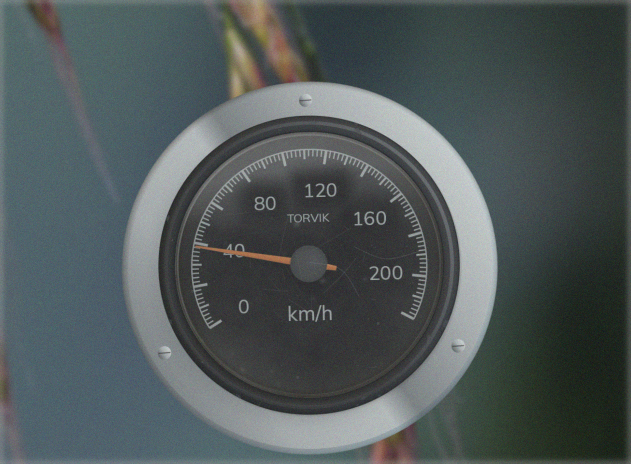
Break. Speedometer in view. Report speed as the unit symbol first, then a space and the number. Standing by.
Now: km/h 38
